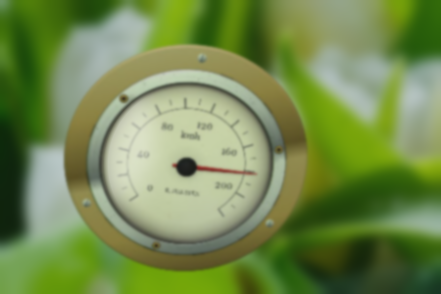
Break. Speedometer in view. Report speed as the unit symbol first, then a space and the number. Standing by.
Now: km/h 180
